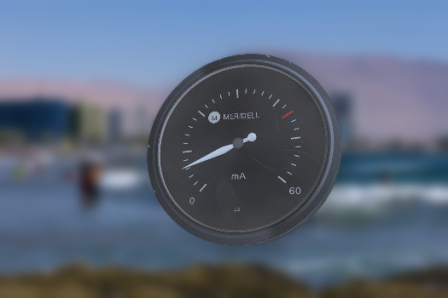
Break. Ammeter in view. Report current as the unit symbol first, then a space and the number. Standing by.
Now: mA 6
